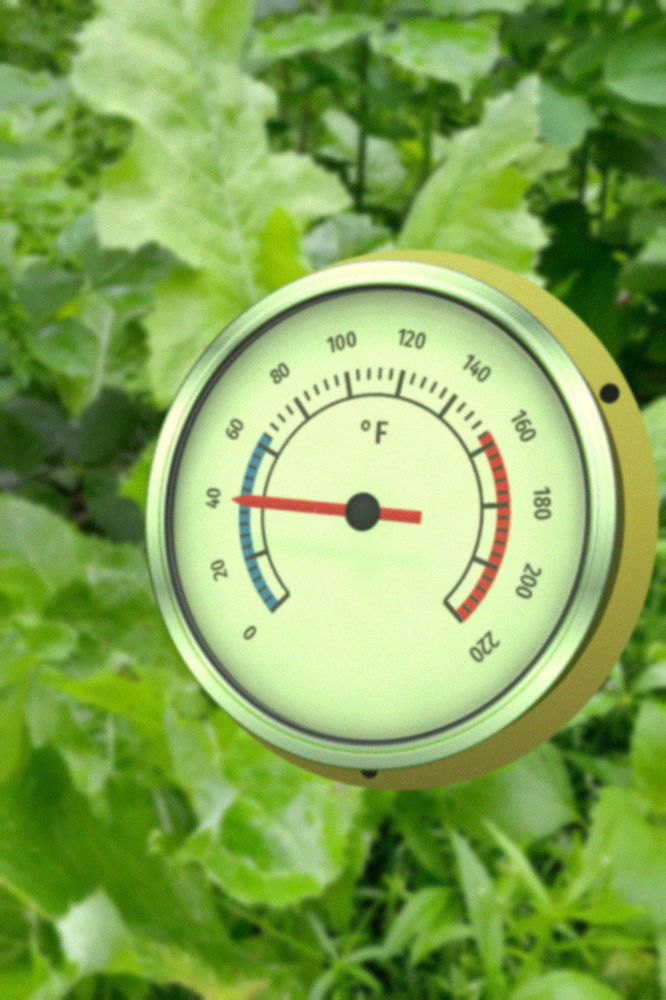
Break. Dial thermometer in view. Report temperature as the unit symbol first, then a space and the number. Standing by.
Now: °F 40
